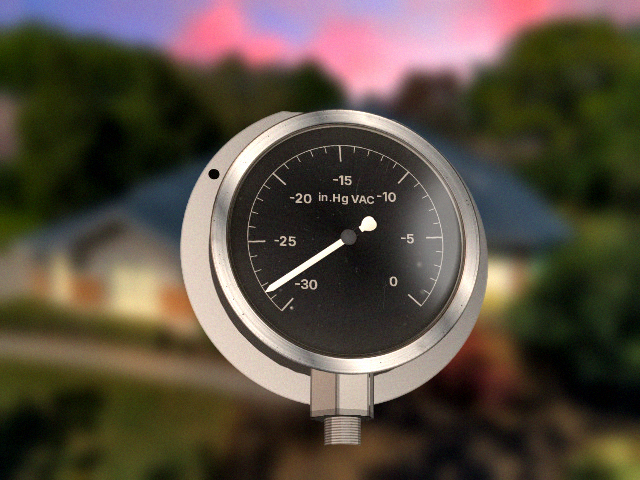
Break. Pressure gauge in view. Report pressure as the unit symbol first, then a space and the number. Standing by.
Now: inHg -28.5
